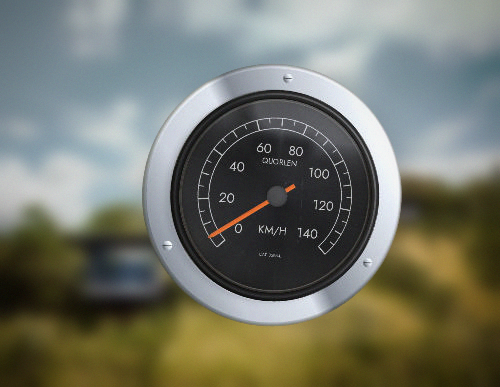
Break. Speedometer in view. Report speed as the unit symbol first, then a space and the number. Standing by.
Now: km/h 5
